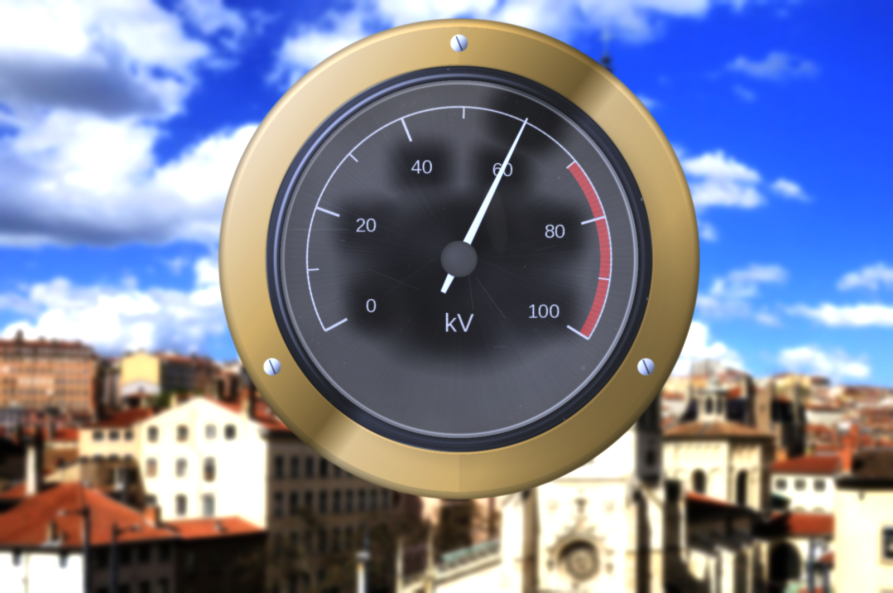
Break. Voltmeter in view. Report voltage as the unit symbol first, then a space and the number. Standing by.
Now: kV 60
